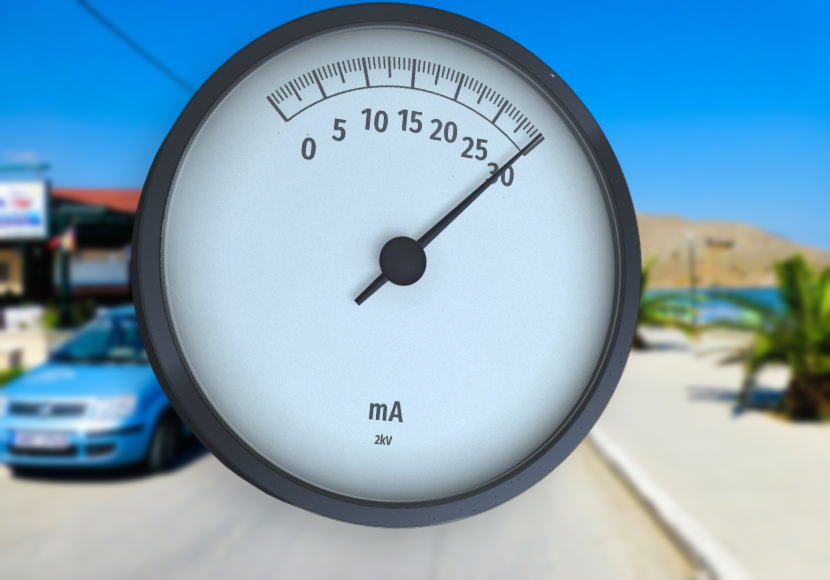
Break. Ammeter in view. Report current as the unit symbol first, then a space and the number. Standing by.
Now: mA 29.5
